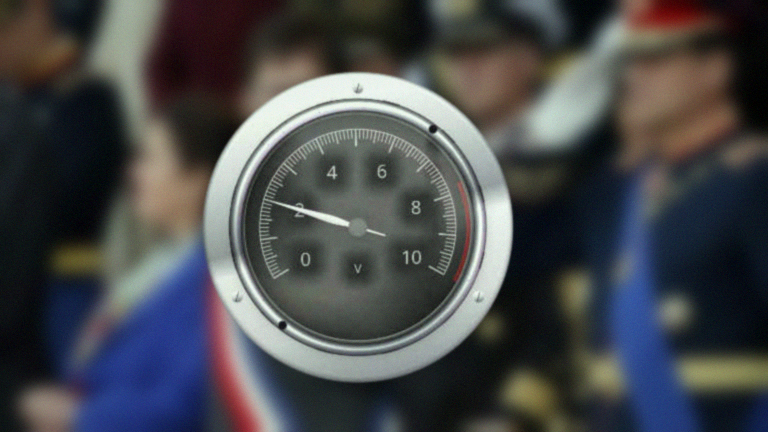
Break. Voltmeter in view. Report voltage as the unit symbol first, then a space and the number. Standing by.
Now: V 2
